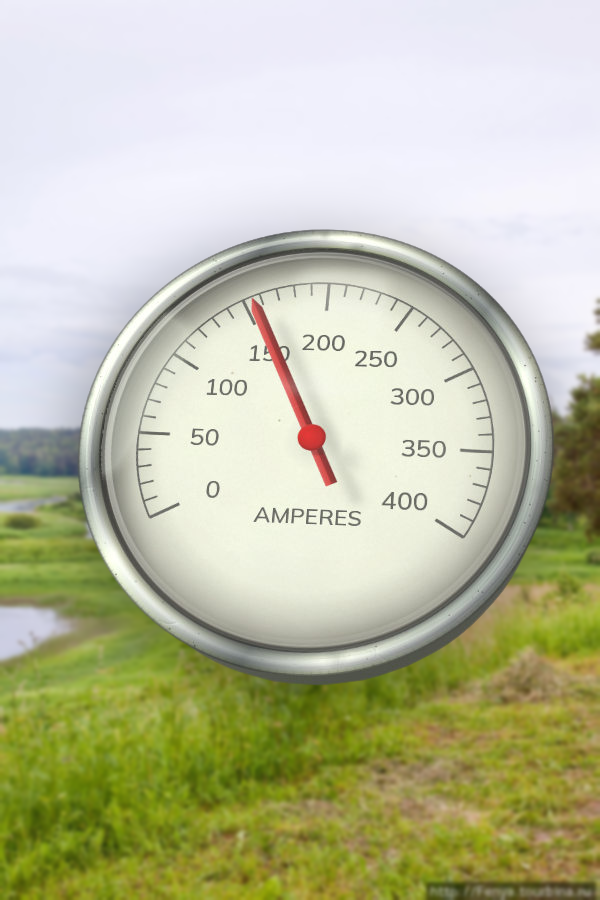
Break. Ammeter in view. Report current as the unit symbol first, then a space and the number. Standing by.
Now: A 155
